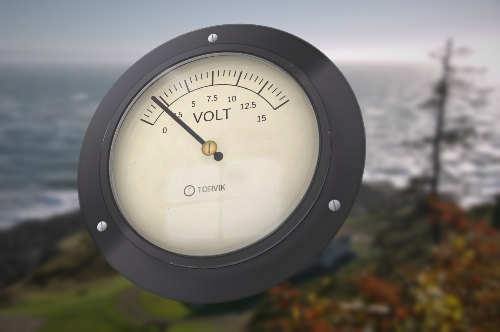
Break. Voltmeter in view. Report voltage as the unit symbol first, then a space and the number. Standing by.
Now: V 2
